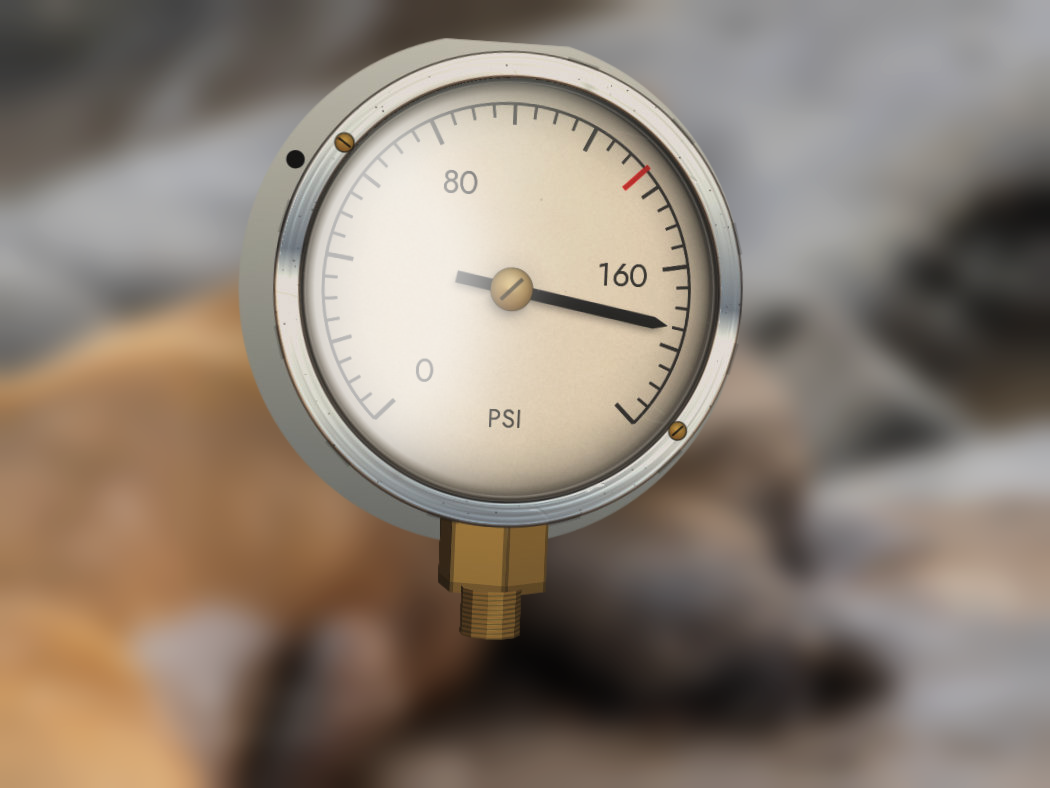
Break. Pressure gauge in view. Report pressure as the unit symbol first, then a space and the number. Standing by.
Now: psi 175
